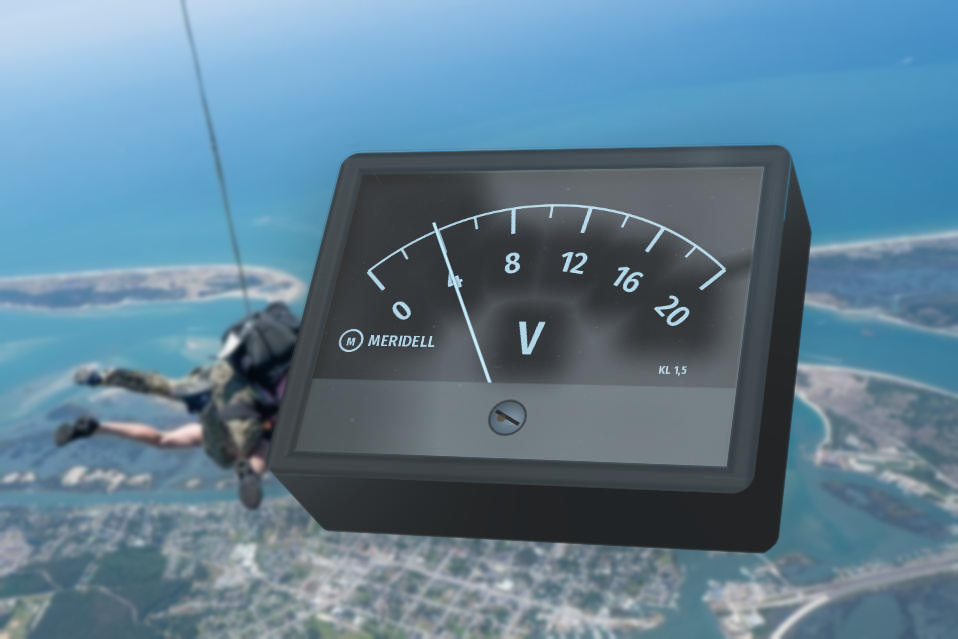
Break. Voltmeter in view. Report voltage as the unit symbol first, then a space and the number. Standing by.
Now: V 4
